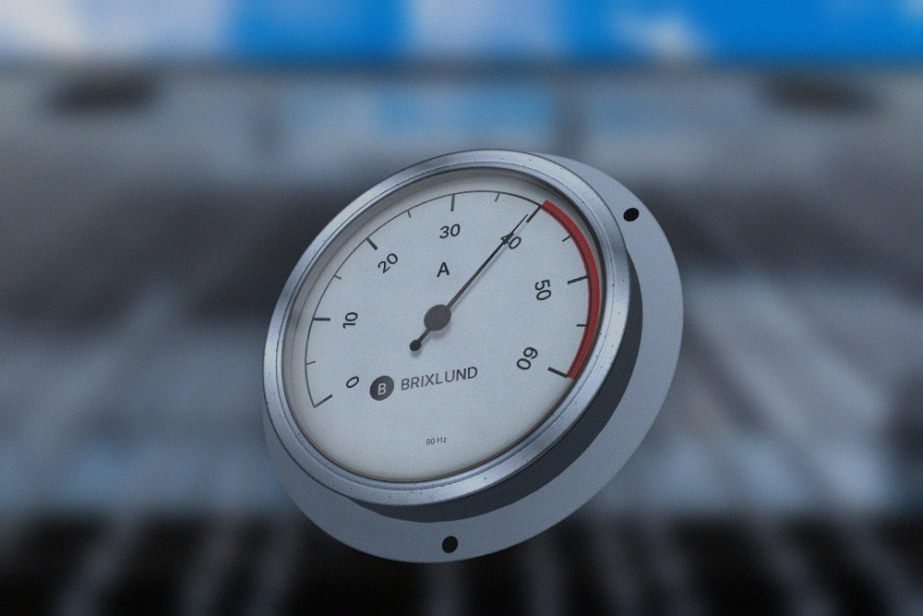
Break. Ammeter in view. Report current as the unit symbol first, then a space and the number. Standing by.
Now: A 40
